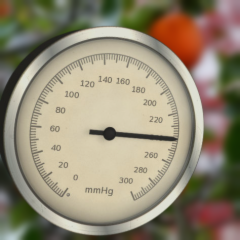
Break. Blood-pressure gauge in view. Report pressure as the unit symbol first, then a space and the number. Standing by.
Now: mmHg 240
